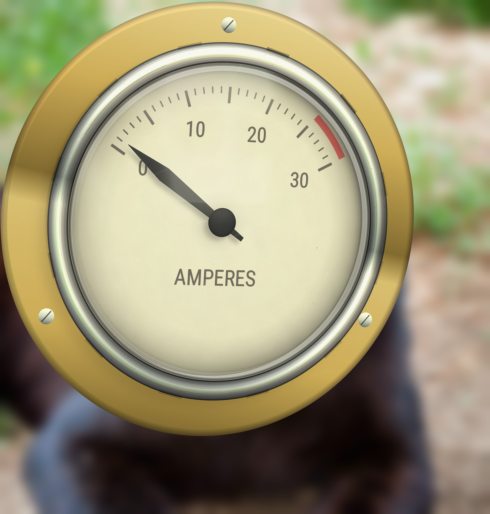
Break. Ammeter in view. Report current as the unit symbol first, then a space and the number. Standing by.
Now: A 1
